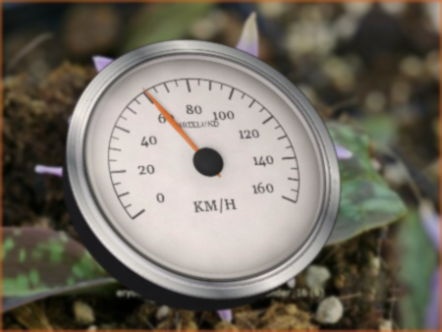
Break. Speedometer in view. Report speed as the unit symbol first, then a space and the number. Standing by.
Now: km/h 60
